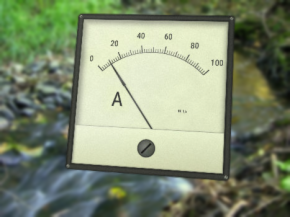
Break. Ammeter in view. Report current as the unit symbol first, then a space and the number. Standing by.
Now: A 10
